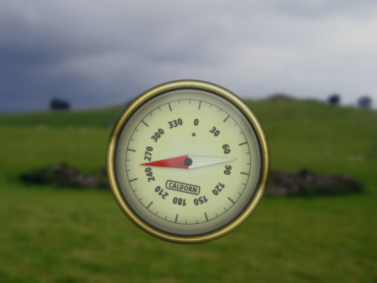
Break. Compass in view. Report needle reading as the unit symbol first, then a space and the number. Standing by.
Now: ° 255
